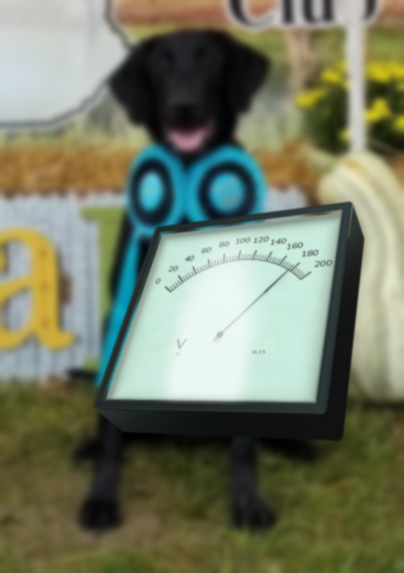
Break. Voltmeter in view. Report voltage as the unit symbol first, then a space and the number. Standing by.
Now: V 180
